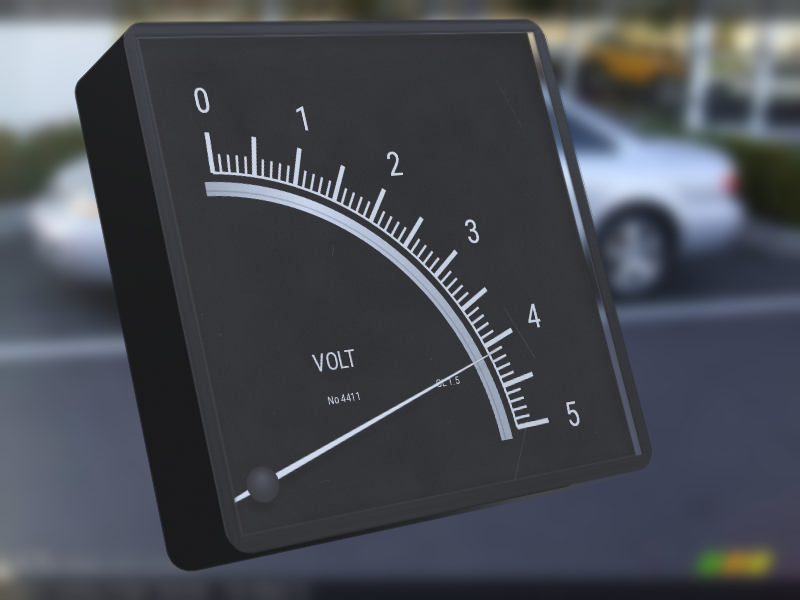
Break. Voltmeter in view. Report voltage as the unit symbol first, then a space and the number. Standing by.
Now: V 4.1
